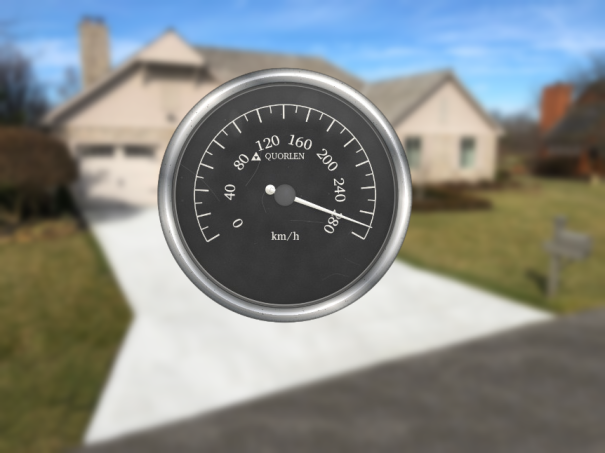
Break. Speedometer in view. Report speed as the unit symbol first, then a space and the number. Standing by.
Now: km/h 270
